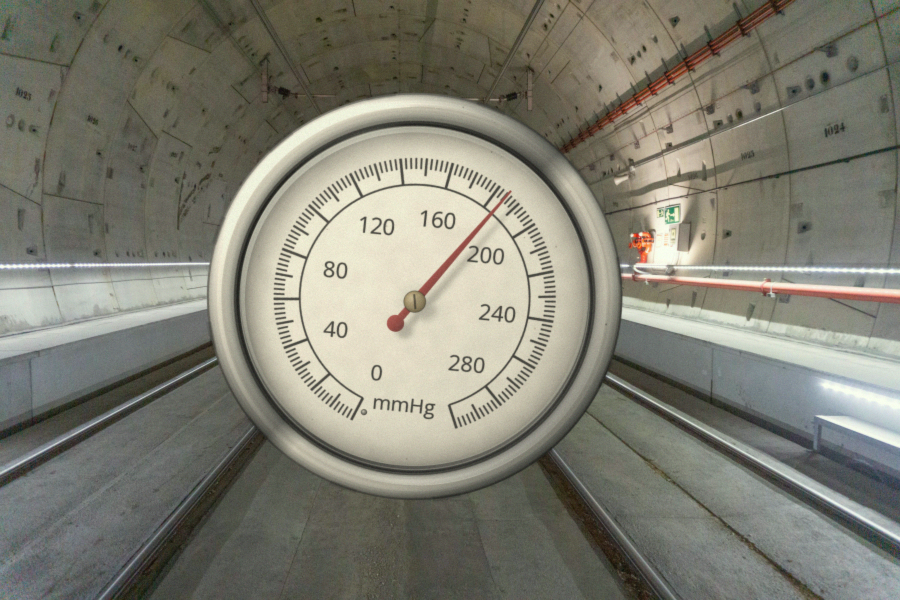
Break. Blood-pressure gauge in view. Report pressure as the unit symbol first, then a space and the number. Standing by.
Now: mmHg 184
